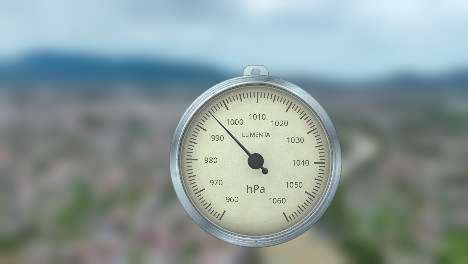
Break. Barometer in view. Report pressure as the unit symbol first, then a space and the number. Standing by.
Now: hPa 995
